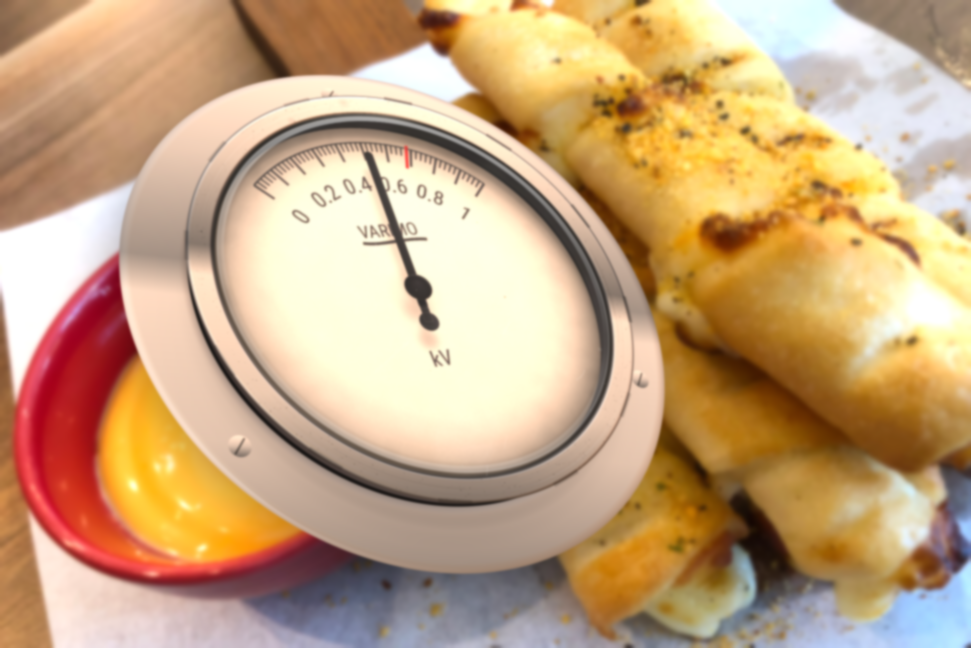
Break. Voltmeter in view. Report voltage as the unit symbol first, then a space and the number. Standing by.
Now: kV 0.5
